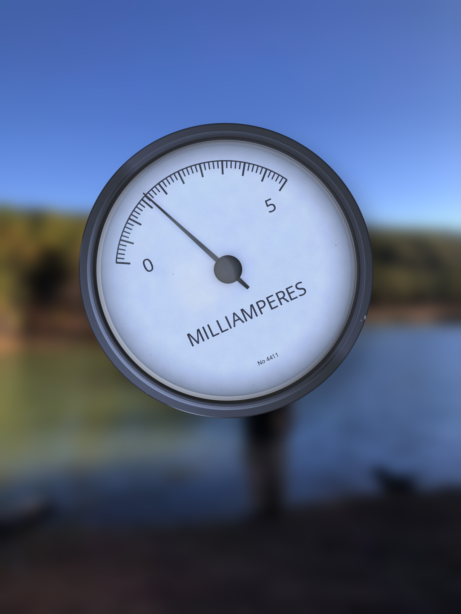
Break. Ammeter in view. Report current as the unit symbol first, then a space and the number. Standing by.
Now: mA 1.6
